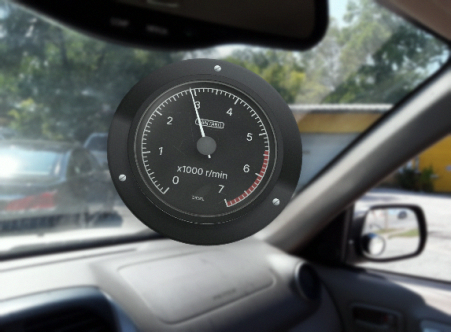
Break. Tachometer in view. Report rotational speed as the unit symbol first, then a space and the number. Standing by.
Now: rpm 2900
